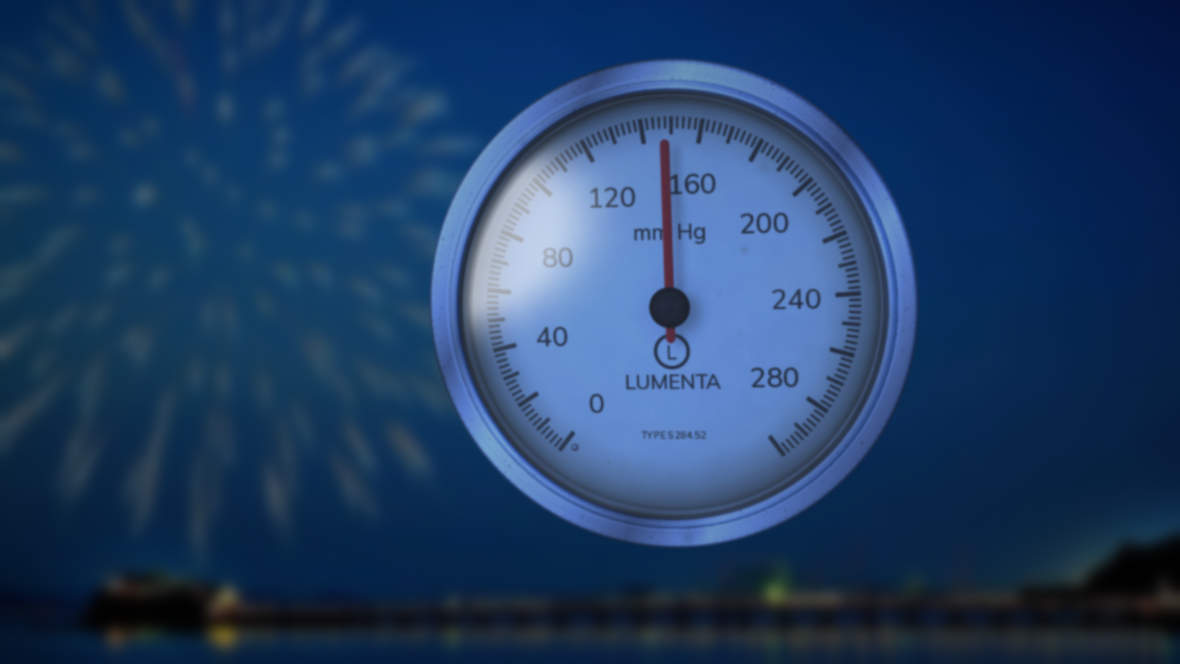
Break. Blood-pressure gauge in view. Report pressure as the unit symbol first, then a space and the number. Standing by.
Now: mmHg 148
